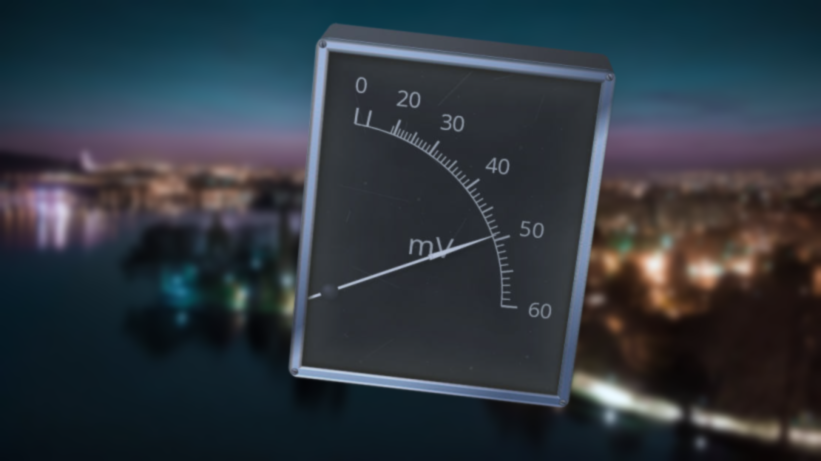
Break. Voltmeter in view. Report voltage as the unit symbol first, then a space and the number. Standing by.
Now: mV 49
